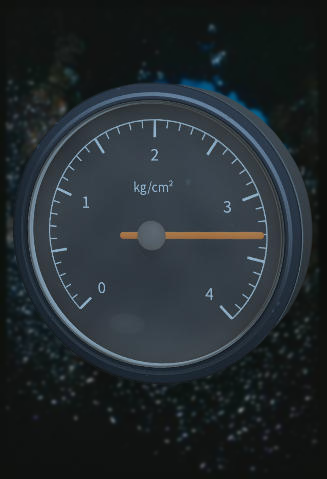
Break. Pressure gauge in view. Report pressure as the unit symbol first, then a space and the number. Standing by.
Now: kg/cm² 3.3
